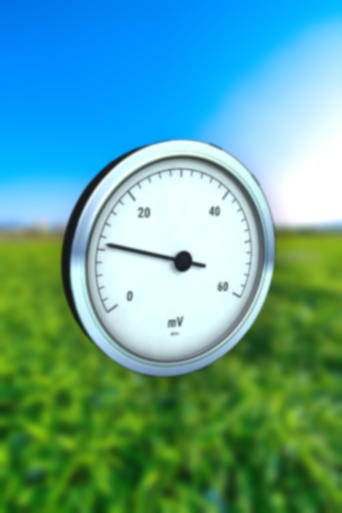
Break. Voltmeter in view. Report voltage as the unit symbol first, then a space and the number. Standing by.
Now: mV 11
